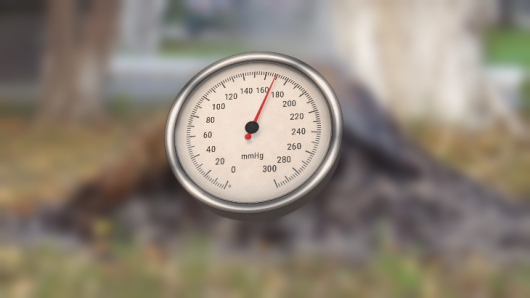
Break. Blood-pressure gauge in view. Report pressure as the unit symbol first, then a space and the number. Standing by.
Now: mmHg 170
